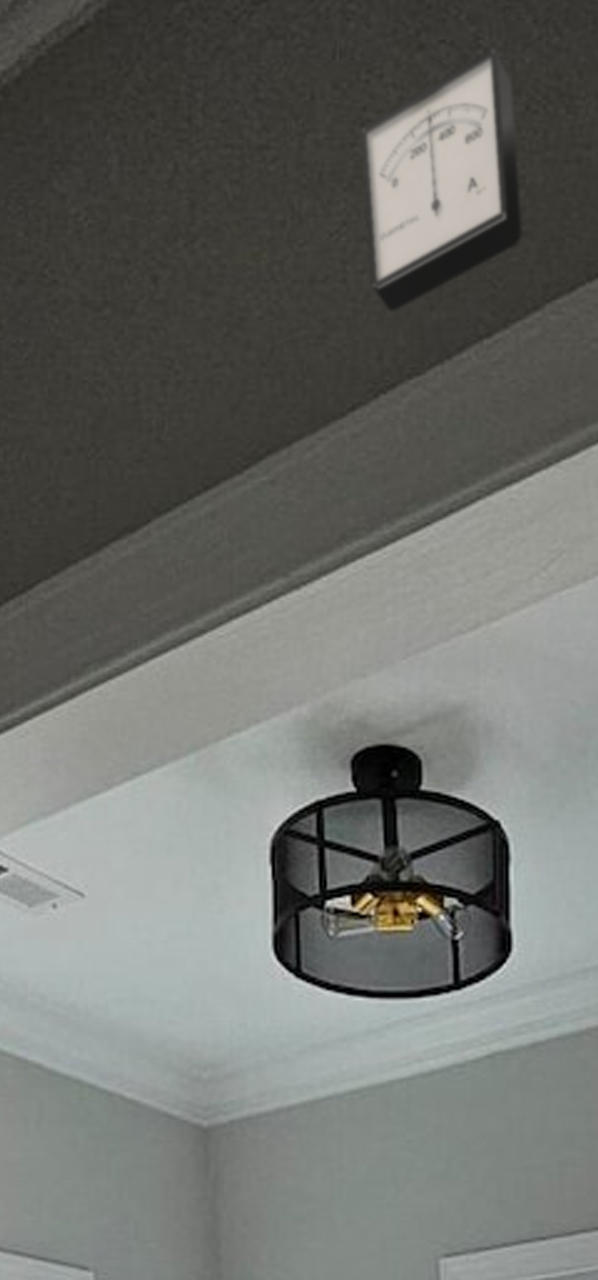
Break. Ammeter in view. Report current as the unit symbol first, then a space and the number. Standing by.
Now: A 300
